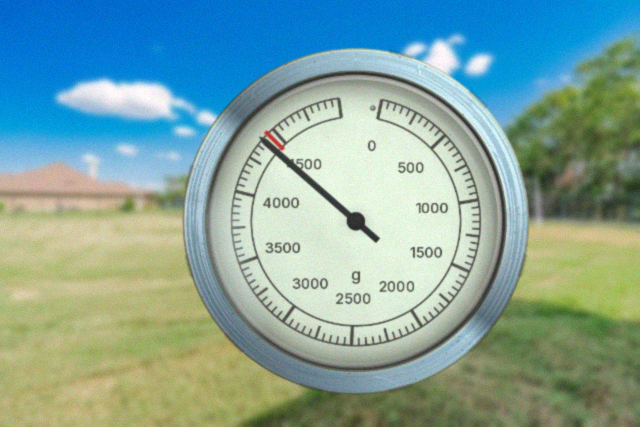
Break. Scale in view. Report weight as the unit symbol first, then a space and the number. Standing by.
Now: g 4400
